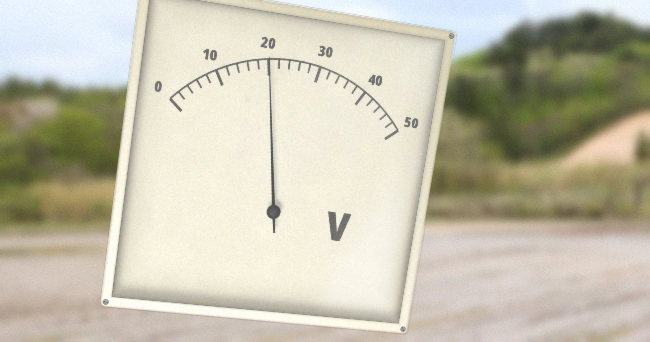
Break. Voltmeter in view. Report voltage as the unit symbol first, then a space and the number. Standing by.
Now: V 20
